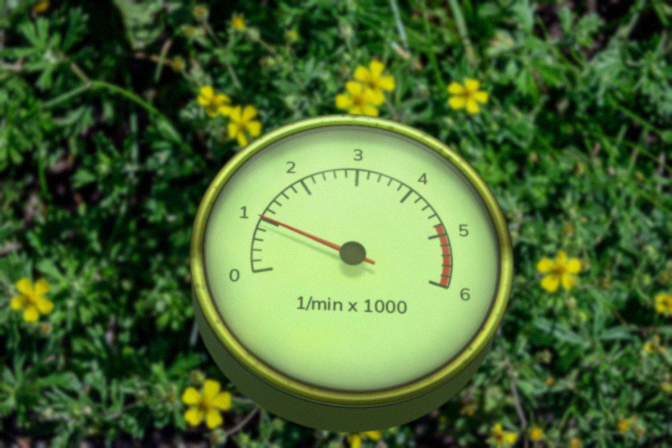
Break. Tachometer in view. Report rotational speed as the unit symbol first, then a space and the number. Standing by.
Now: rpm 1000
